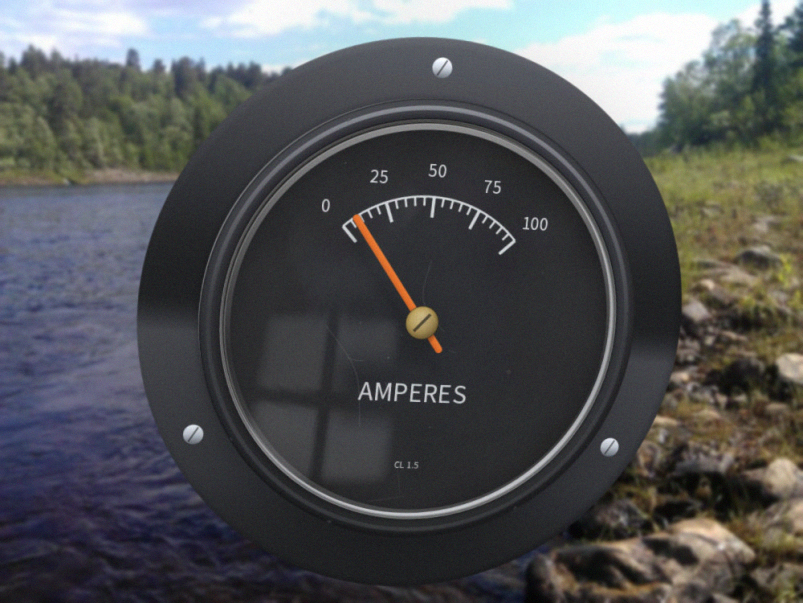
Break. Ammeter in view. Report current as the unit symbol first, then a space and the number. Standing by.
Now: A 7.5
